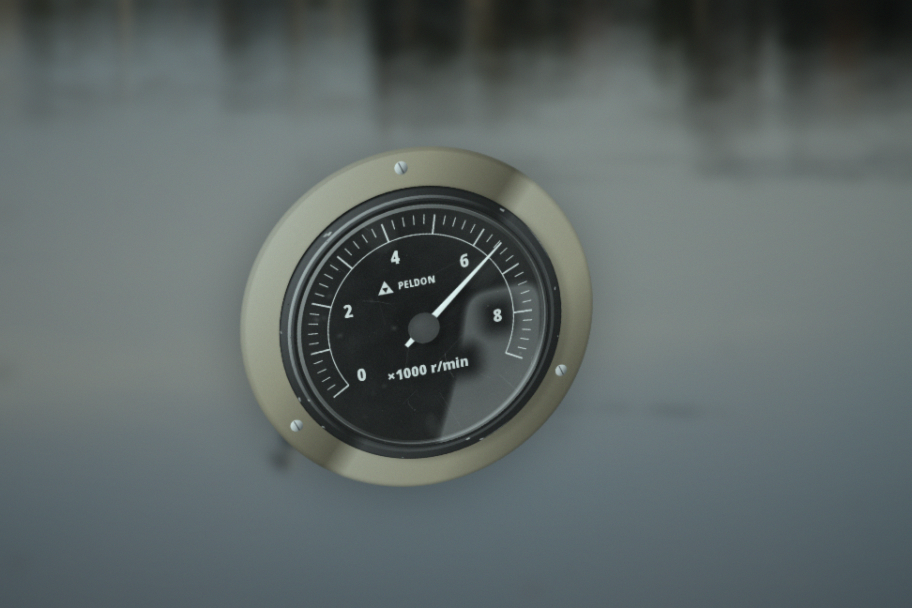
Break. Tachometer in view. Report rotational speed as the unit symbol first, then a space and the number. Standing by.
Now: rpm 6400
